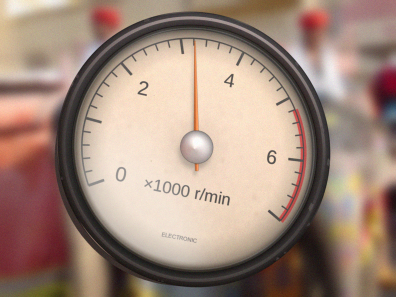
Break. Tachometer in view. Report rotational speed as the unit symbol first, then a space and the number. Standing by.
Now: rpm 3200
